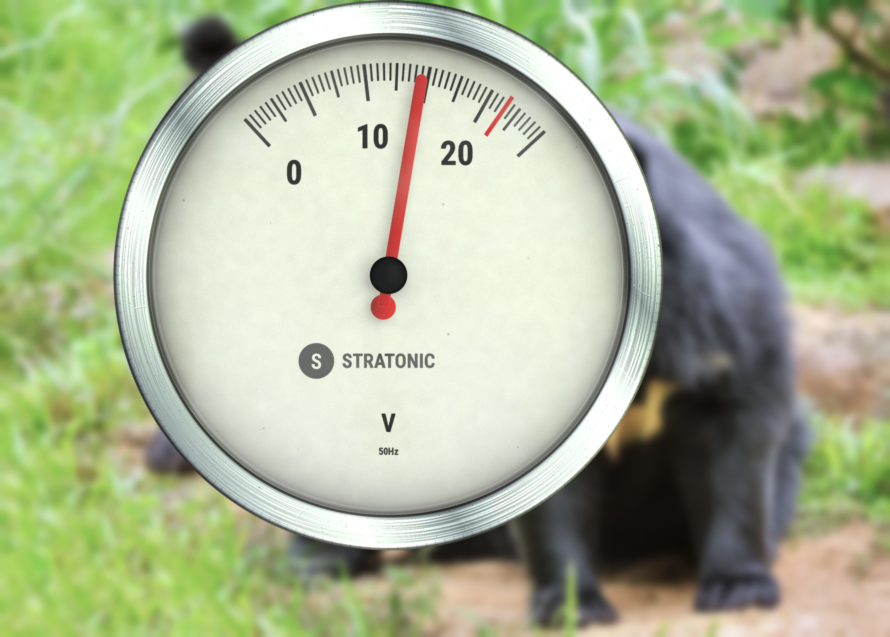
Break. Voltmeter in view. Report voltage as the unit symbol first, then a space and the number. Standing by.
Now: V 14.5
